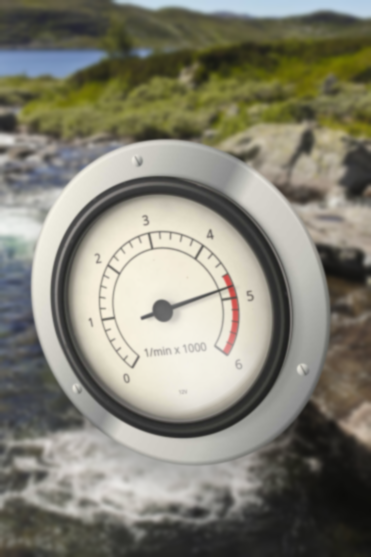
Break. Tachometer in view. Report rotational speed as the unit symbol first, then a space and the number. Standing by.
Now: rpm 4800
